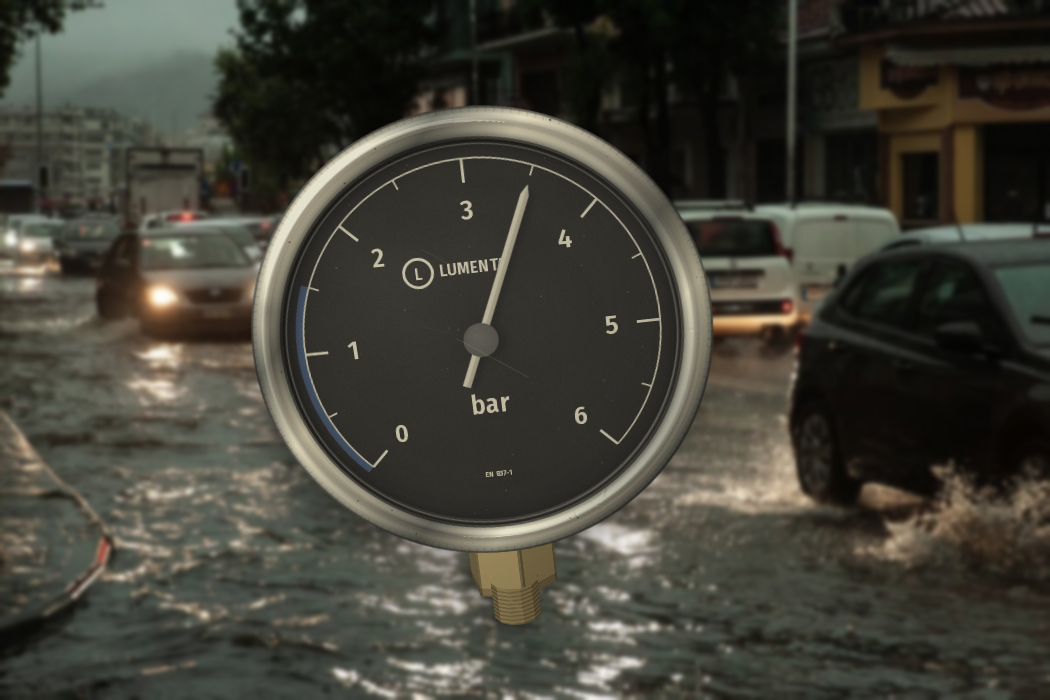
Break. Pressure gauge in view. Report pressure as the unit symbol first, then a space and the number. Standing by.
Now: bar 3.5
